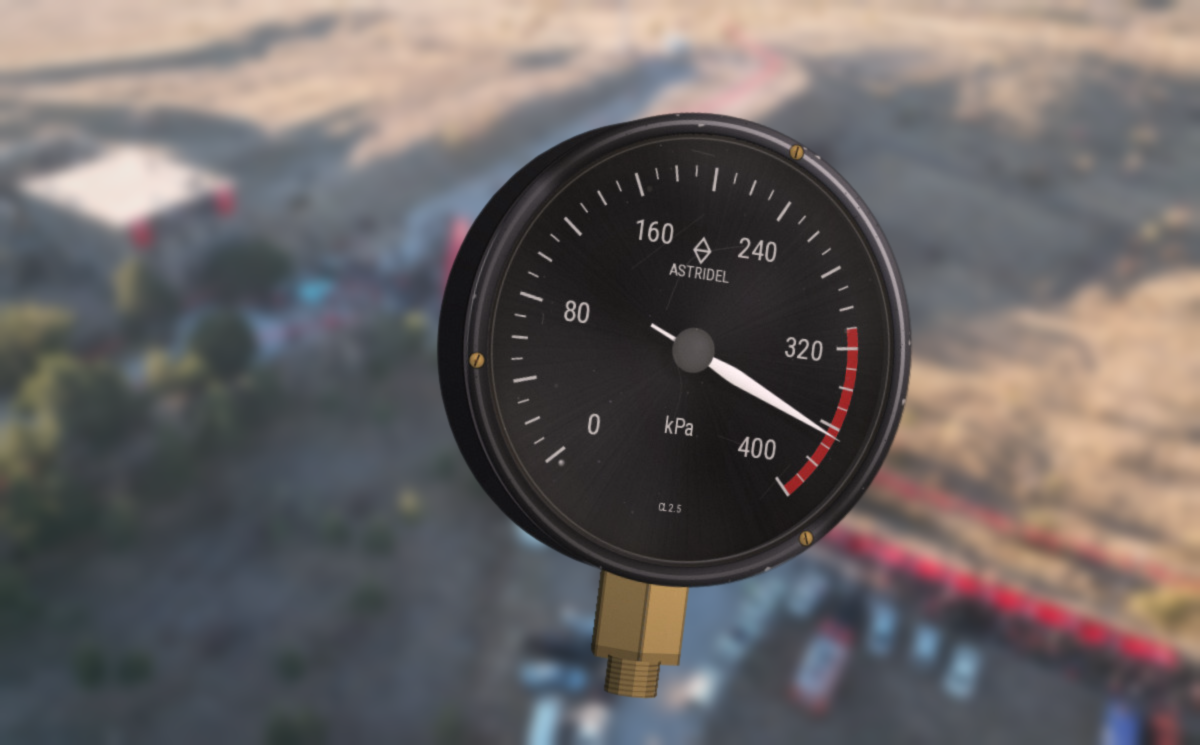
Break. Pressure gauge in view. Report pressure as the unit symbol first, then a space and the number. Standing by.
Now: kPa 365
